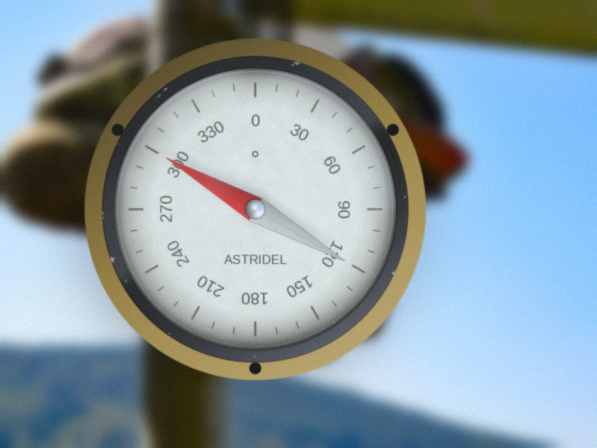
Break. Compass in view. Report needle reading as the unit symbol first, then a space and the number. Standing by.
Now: ° 300
